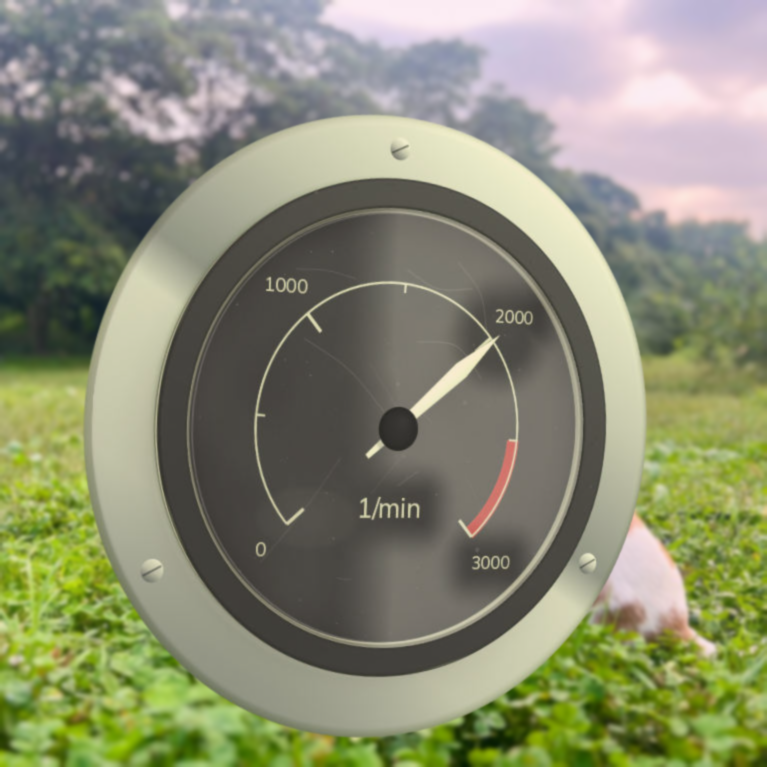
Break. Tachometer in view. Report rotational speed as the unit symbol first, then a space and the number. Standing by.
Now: rpm 2000
